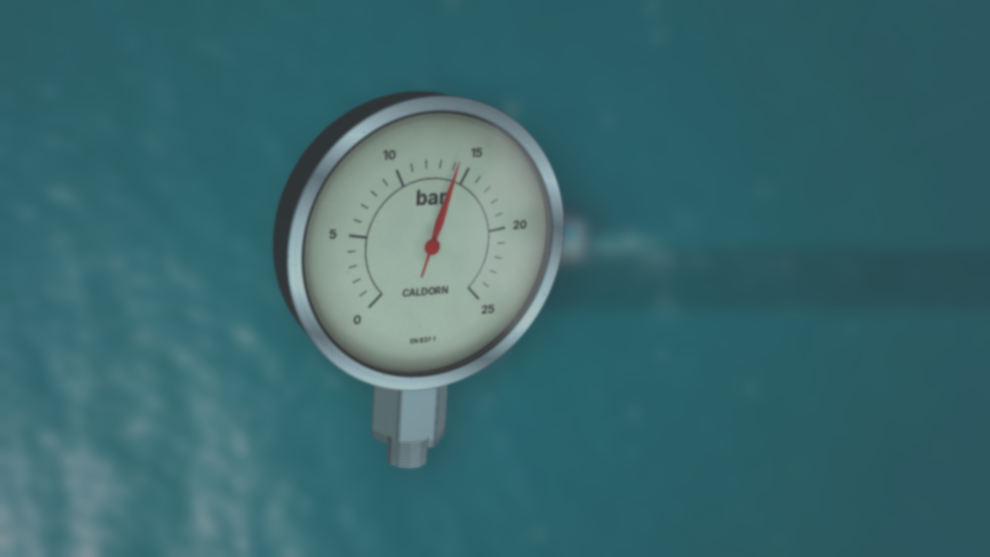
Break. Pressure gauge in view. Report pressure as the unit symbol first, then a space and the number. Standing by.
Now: bar 14
